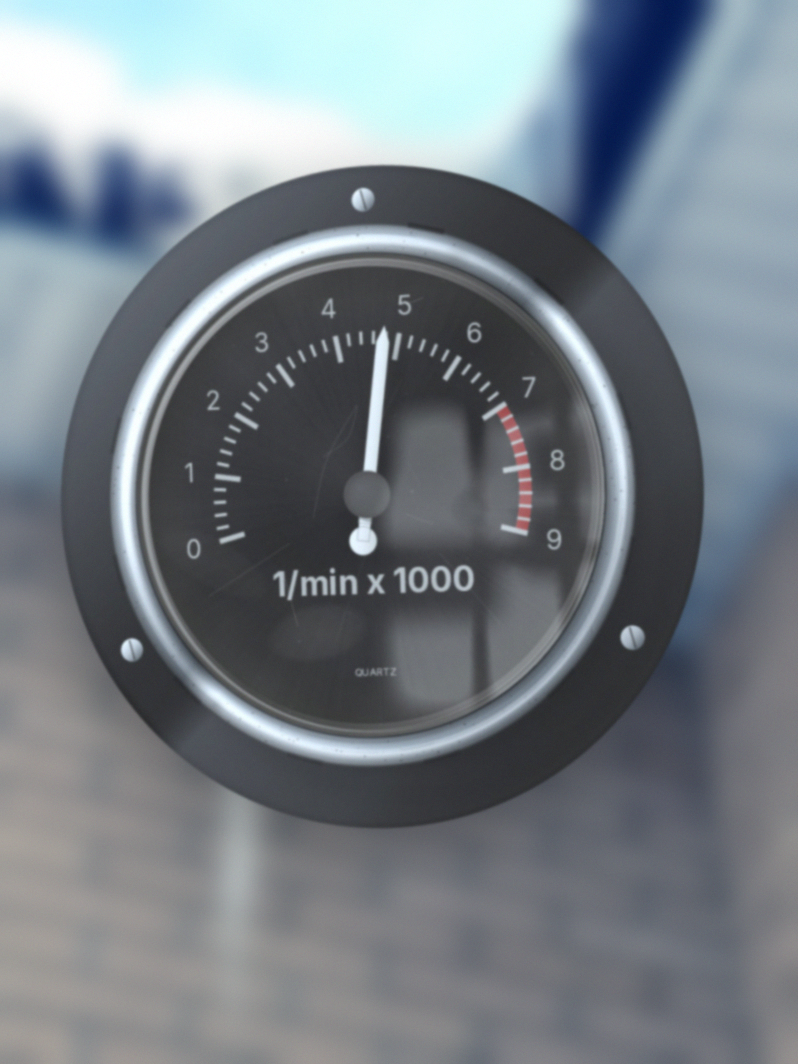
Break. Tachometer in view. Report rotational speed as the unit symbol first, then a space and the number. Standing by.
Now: rpm 4800
